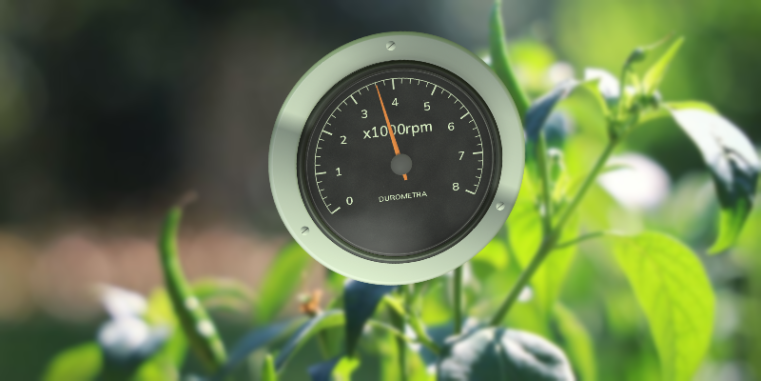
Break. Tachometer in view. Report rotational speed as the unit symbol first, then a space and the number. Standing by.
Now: rpm 3600
